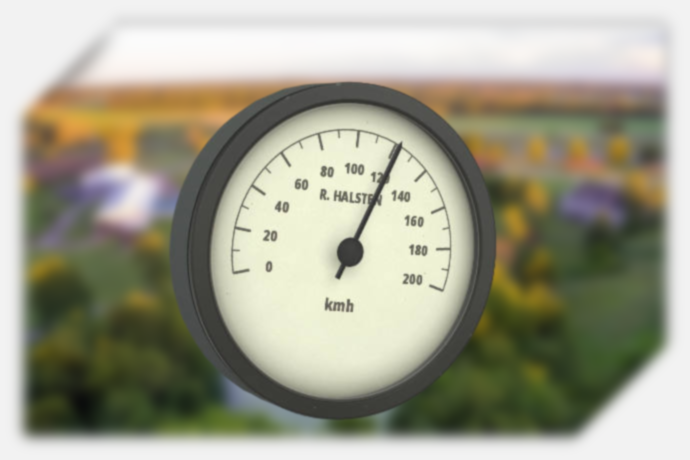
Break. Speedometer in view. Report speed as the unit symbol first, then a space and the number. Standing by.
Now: km/h 120
